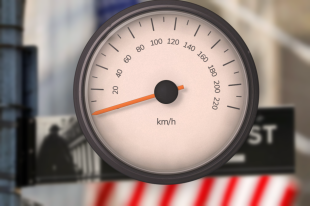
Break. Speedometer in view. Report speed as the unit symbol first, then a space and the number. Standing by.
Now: km/h 0
